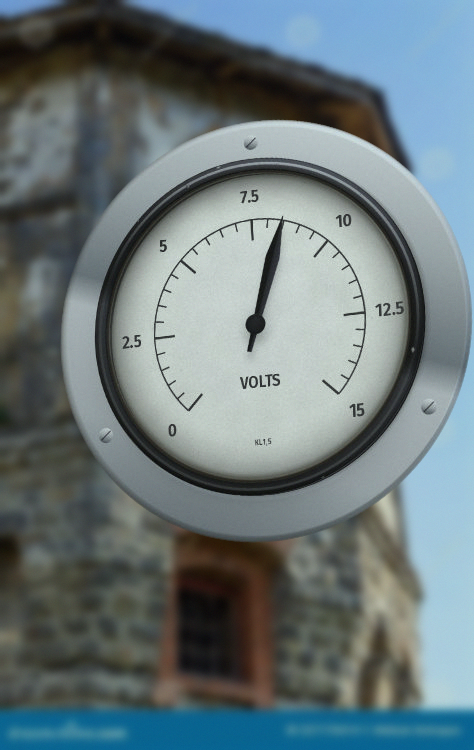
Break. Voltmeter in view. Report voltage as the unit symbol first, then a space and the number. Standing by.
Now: V 8.5
